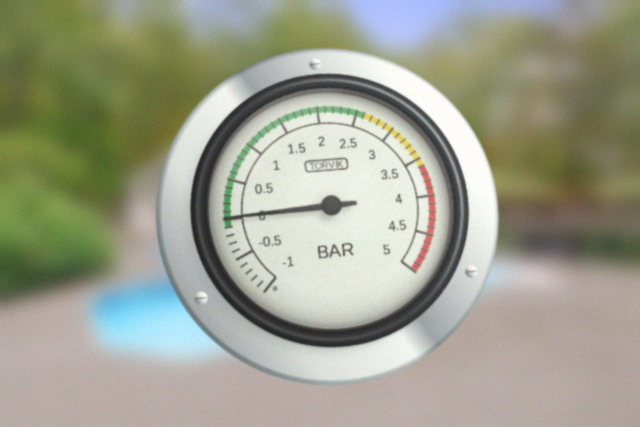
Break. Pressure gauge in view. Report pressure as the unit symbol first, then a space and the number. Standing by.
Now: bar 0
